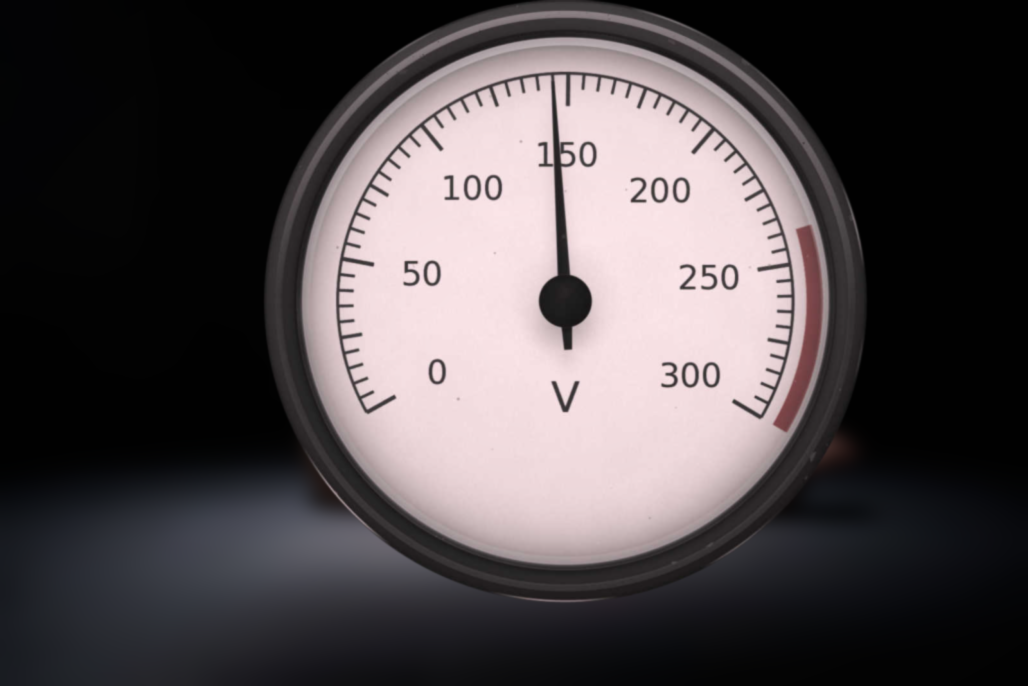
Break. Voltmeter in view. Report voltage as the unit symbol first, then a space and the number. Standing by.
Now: V 145
